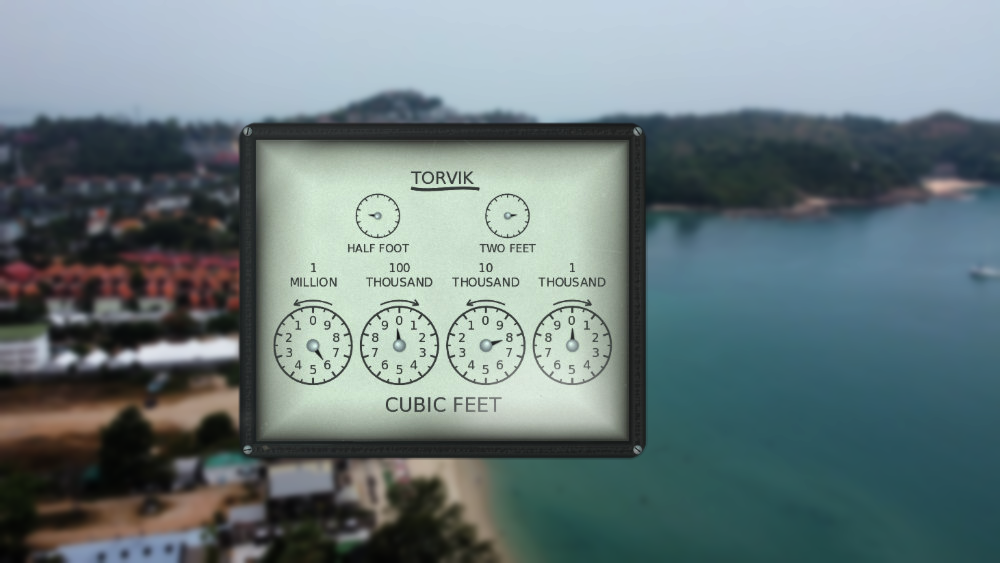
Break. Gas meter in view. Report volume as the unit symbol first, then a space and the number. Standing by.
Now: ft³ 598000
